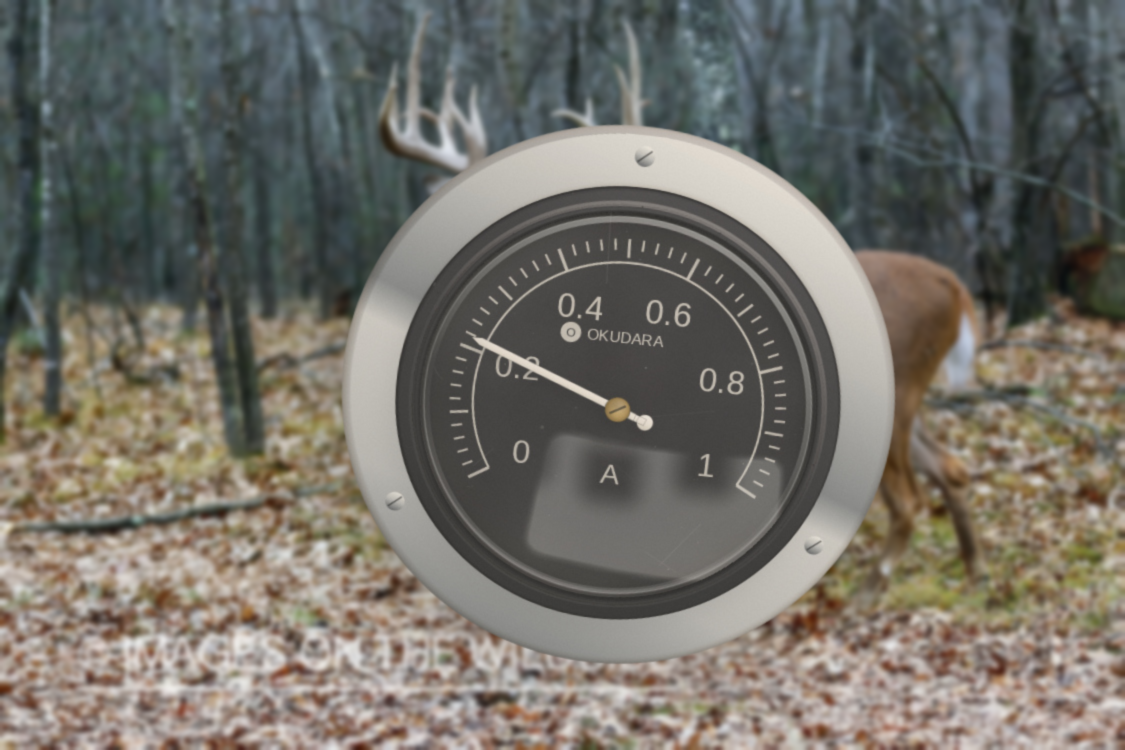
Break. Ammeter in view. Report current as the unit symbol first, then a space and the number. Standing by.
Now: A 0.22
